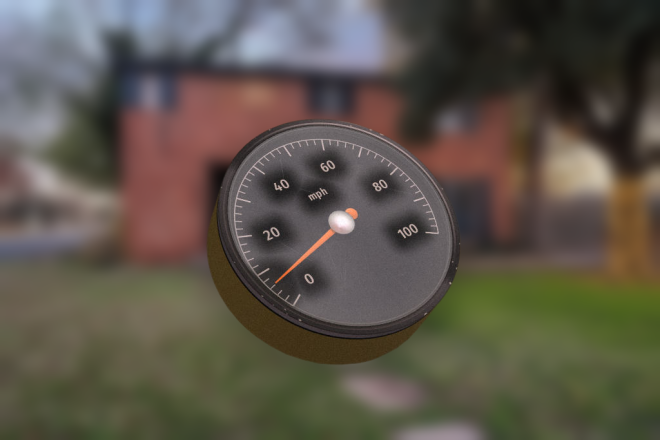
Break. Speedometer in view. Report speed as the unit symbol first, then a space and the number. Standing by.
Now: mph 6
